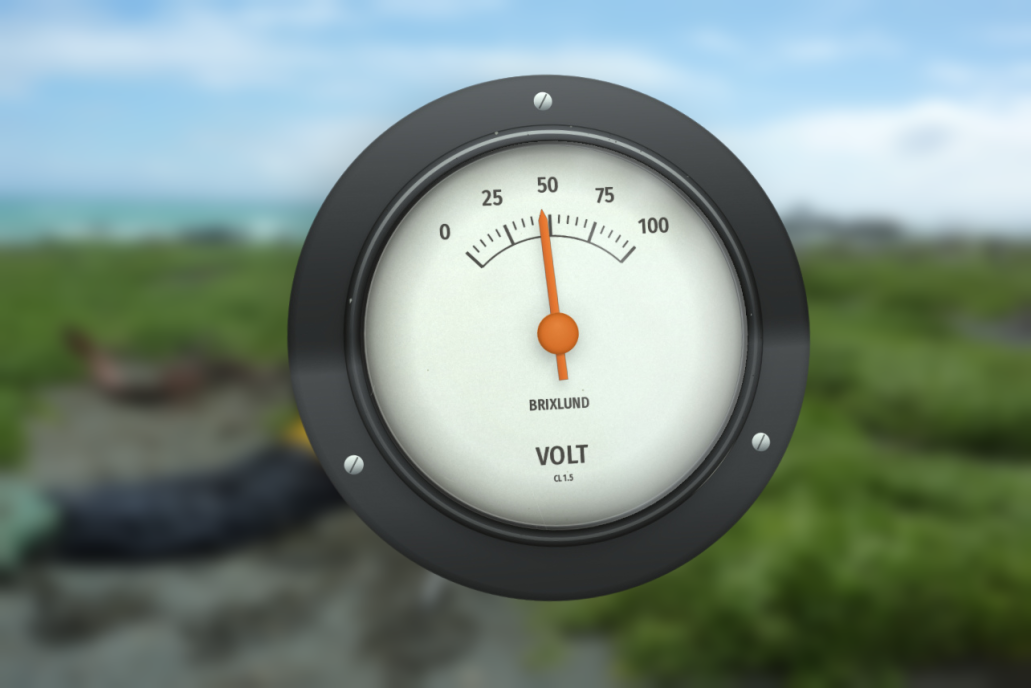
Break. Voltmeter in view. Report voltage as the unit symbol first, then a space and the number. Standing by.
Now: V 45
